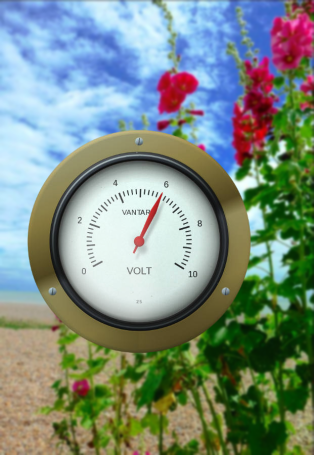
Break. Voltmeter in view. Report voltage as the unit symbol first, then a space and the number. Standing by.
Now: V 6
